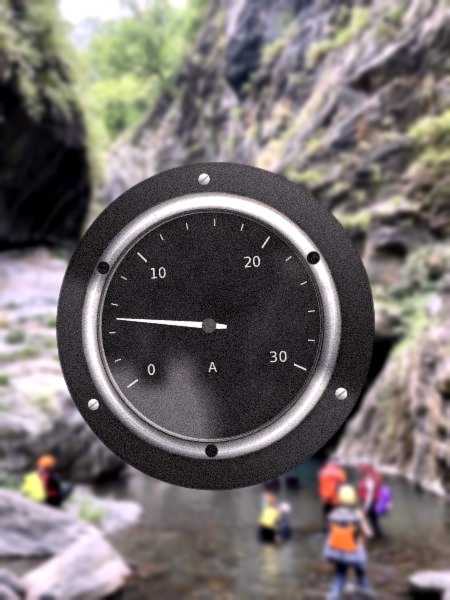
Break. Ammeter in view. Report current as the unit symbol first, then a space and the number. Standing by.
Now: A 5
